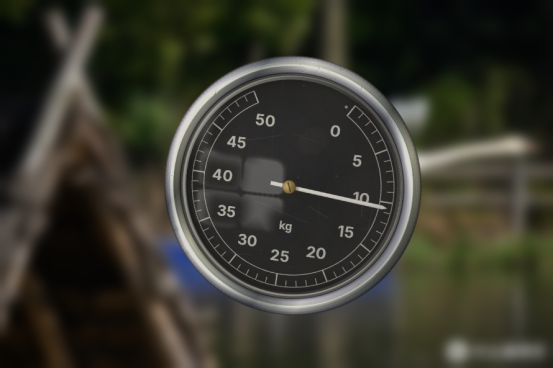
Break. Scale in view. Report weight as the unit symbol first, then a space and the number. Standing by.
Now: kg 10.5
